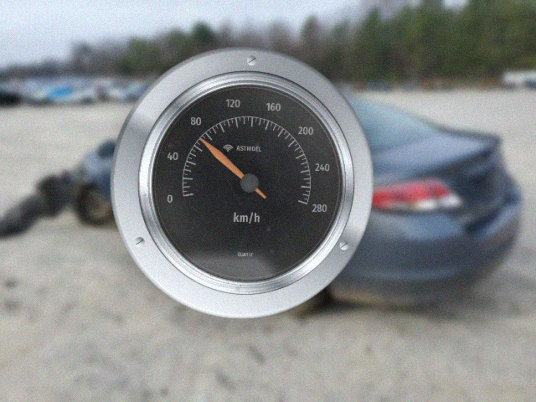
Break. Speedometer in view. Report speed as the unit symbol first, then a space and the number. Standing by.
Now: km/h 70
